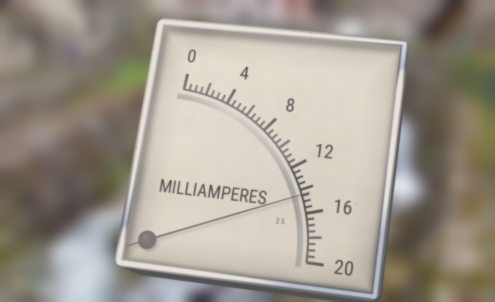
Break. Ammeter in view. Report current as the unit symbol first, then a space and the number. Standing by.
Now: mA 14.5
